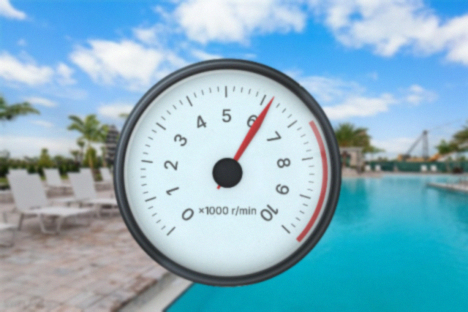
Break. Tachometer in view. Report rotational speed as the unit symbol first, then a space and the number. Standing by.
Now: rpm 6200
